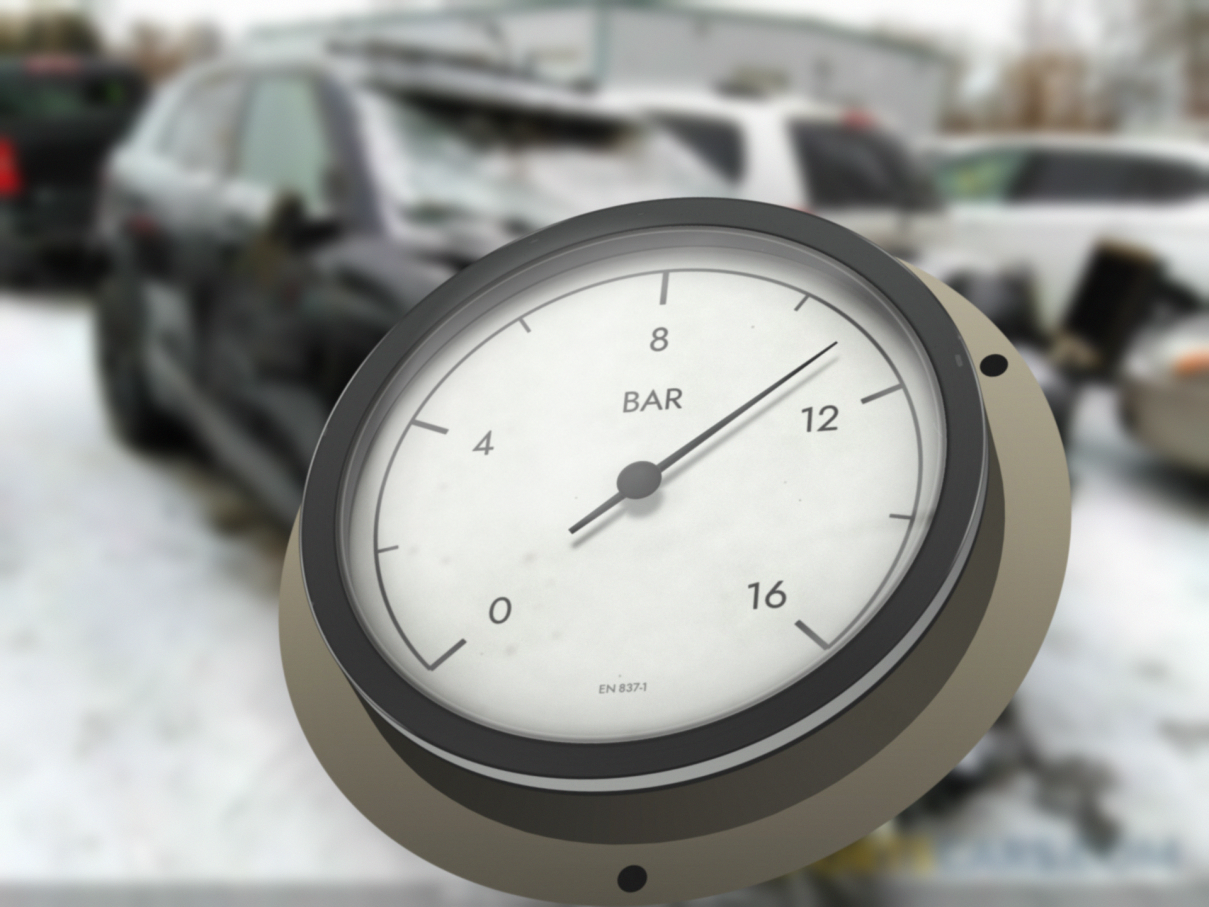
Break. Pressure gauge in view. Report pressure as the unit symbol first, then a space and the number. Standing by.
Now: bar 11
